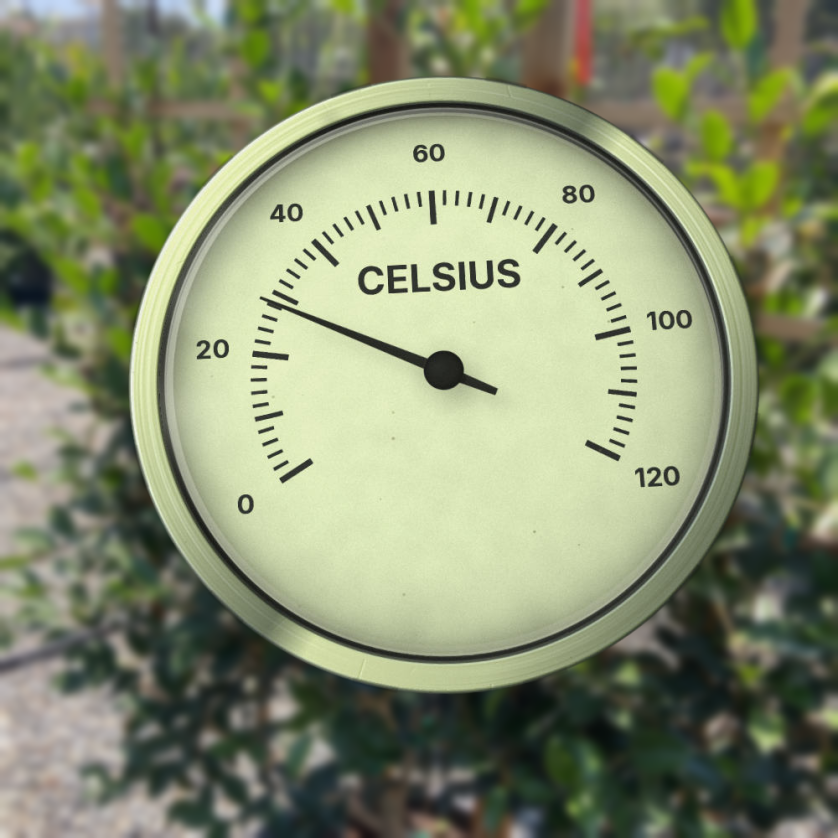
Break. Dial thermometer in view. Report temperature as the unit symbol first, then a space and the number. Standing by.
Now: °C 28
